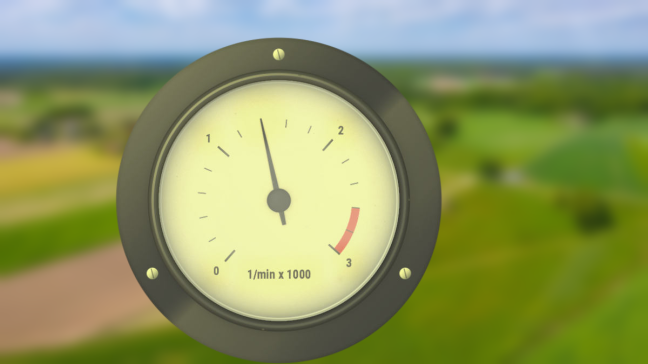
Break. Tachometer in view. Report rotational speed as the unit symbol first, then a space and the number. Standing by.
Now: rpm 1400
